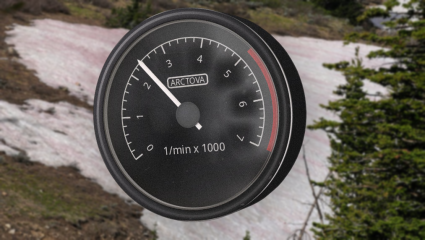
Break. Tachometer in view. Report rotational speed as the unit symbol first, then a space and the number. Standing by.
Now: rpm 2400
